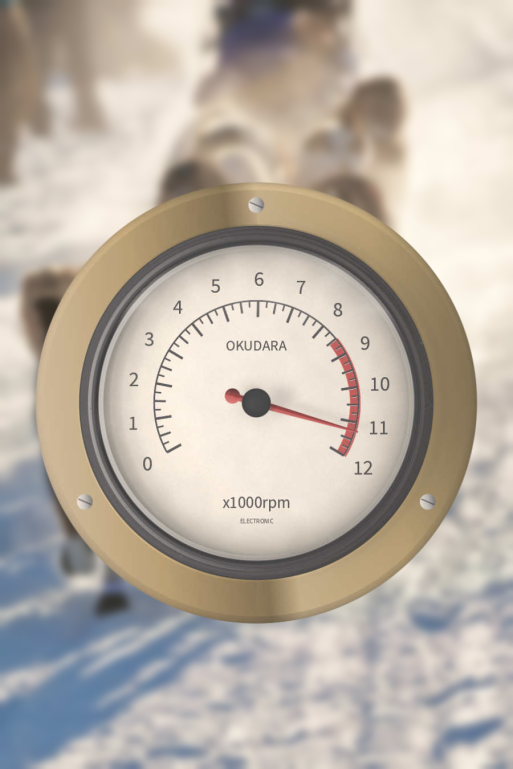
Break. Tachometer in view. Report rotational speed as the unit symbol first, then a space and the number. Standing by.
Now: rpm 11250
